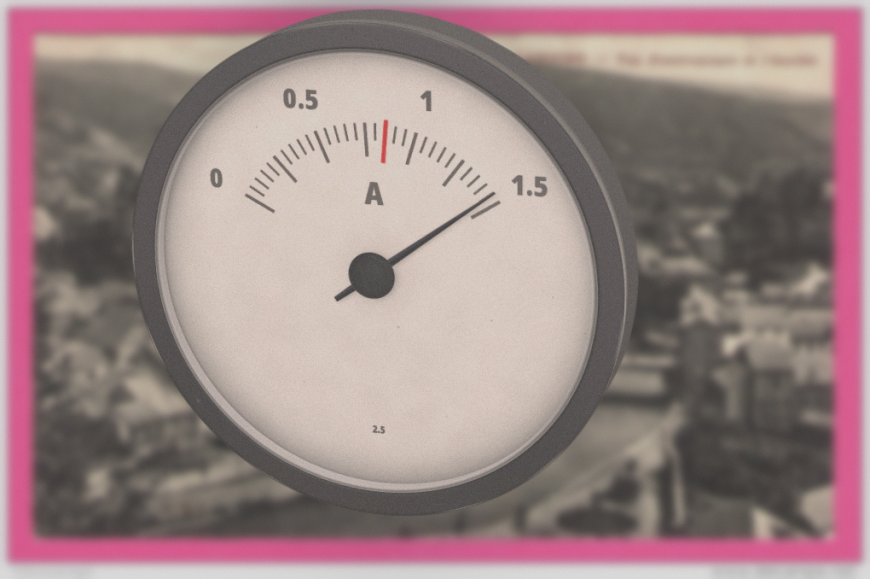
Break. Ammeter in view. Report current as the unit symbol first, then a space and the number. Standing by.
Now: A 1.45
